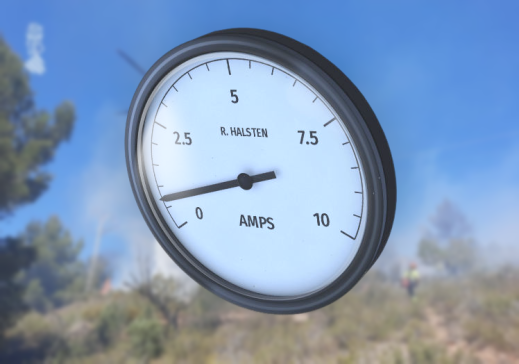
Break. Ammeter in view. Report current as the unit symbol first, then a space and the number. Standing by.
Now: A 0.75
